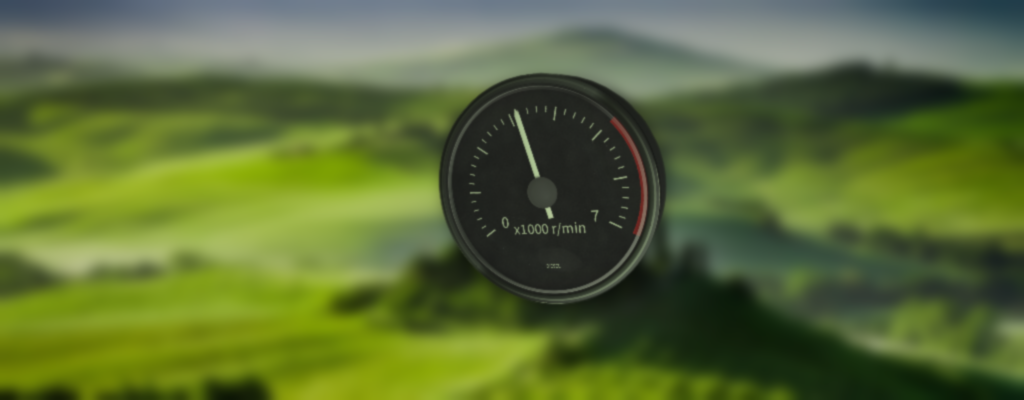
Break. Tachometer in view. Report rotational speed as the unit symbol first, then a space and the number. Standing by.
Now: rpm 3200
